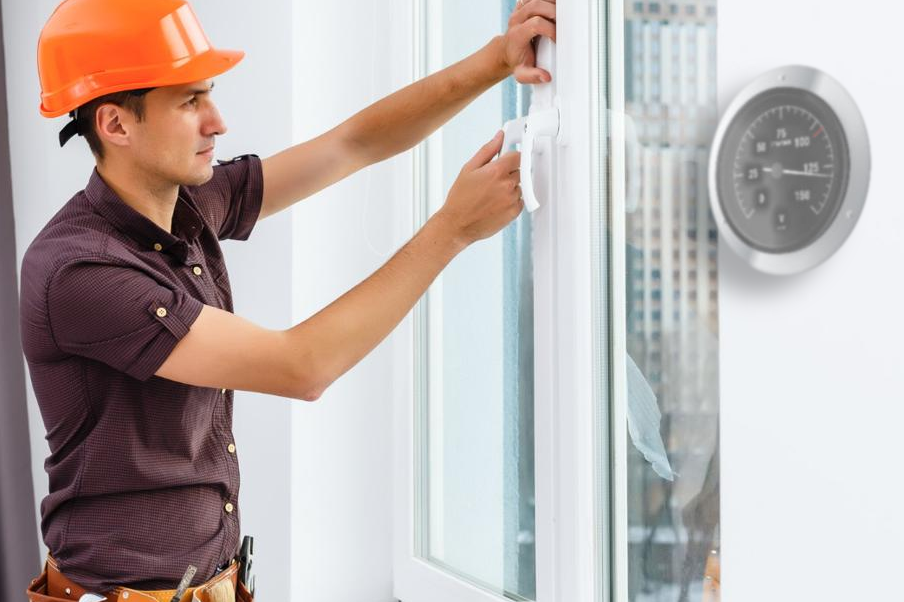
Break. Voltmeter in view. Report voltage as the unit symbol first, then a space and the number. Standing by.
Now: V 130
